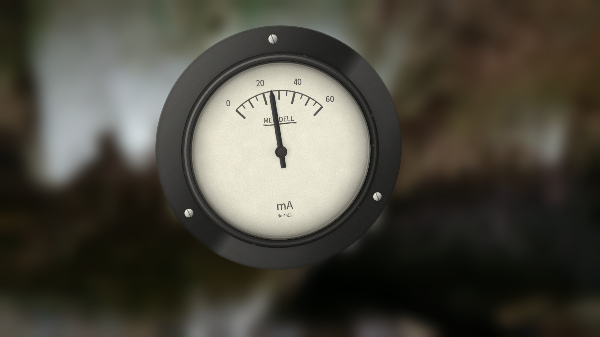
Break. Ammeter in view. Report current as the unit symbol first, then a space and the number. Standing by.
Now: mA 25
